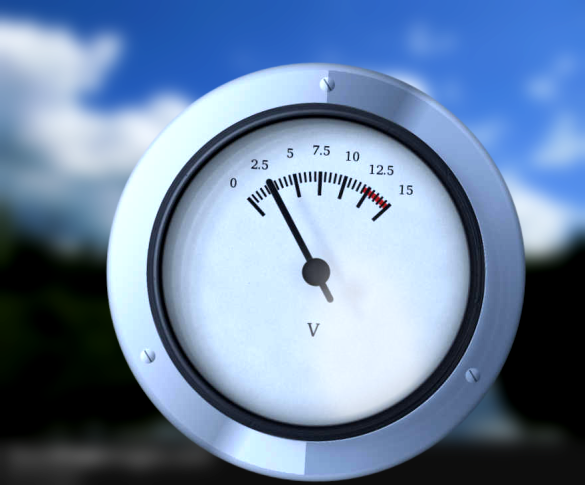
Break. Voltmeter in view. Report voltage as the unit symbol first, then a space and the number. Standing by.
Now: V 2.5
